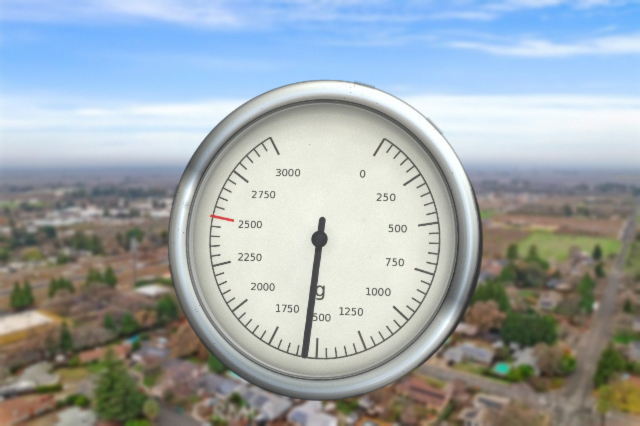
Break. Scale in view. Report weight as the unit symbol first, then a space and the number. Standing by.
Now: g 1550
